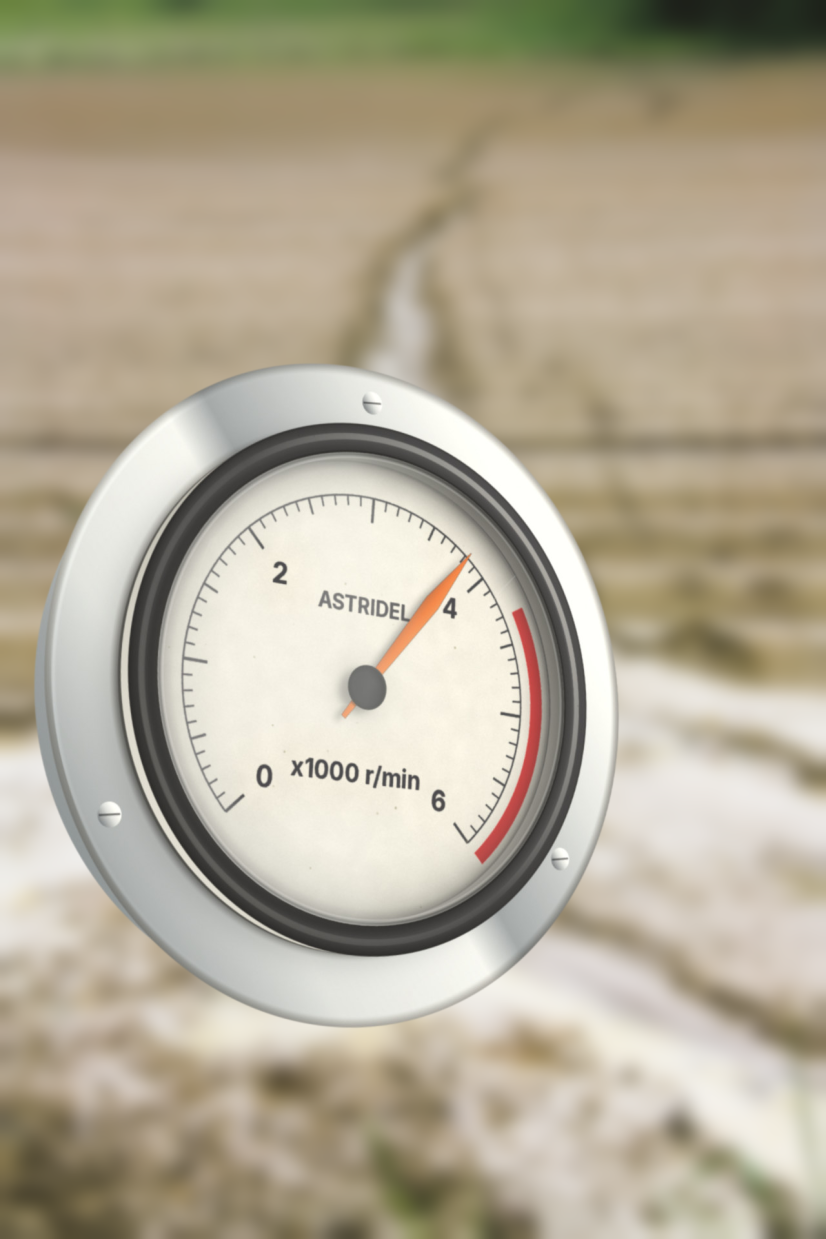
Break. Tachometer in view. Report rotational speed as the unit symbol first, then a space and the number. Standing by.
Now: rpm 3800
